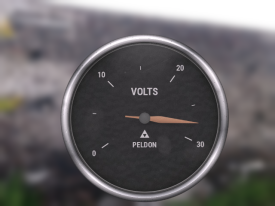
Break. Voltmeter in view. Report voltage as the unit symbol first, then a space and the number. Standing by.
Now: V 27.5
